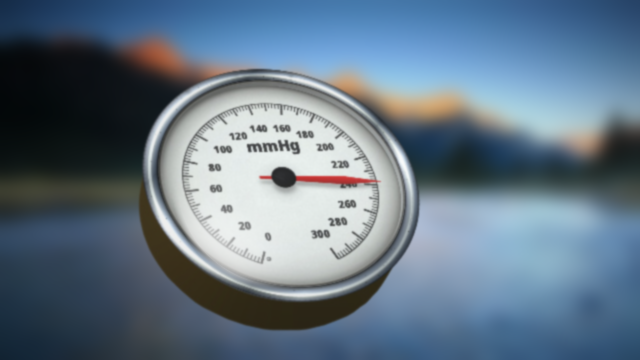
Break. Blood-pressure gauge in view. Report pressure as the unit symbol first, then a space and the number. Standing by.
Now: mmHg 240
